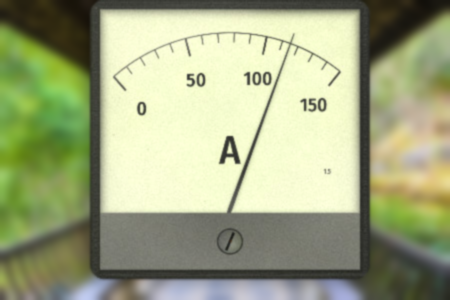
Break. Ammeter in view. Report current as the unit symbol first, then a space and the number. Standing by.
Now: A 115
